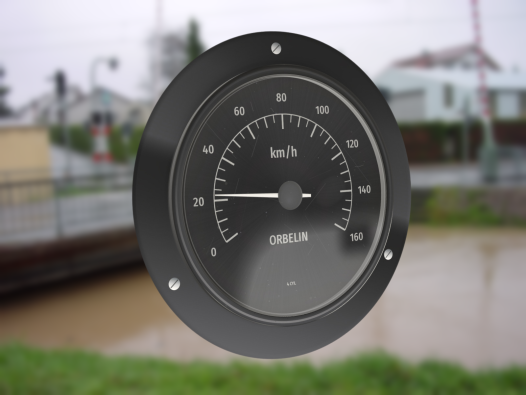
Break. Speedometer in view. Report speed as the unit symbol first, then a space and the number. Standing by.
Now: km/h 22.5
